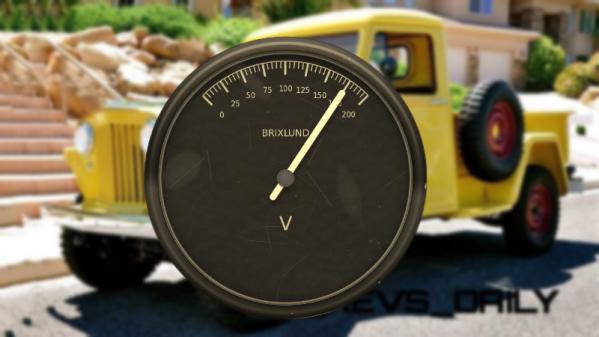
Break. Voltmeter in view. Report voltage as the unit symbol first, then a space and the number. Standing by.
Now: V 175
